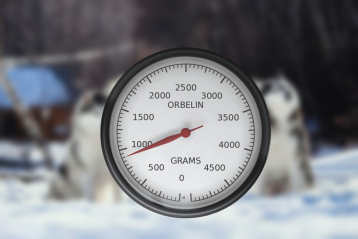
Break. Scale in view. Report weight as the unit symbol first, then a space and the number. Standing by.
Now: g 900
